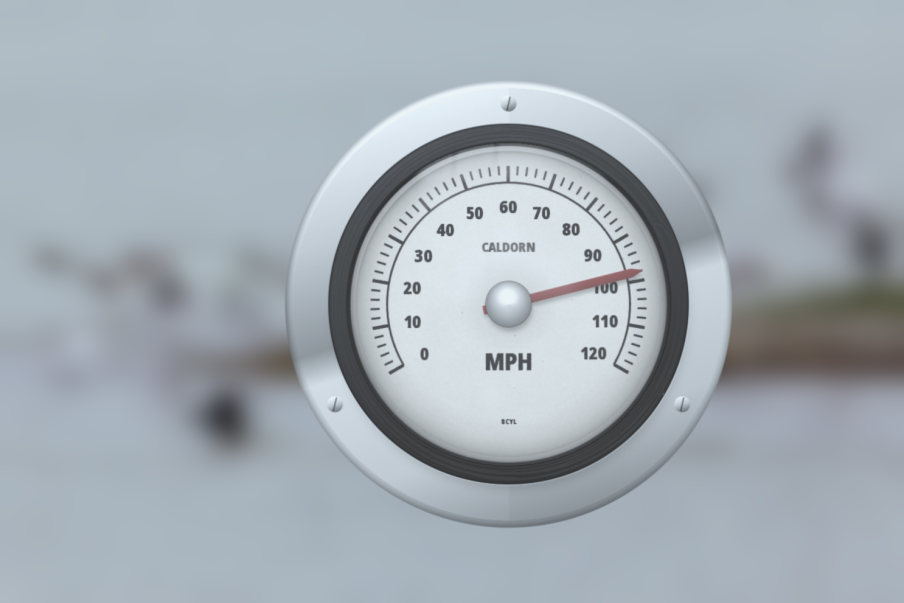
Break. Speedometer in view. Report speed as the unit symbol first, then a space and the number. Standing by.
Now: mph 98
